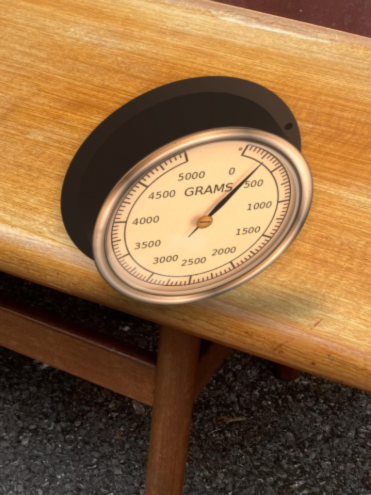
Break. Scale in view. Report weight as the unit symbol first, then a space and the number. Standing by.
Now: g 250
